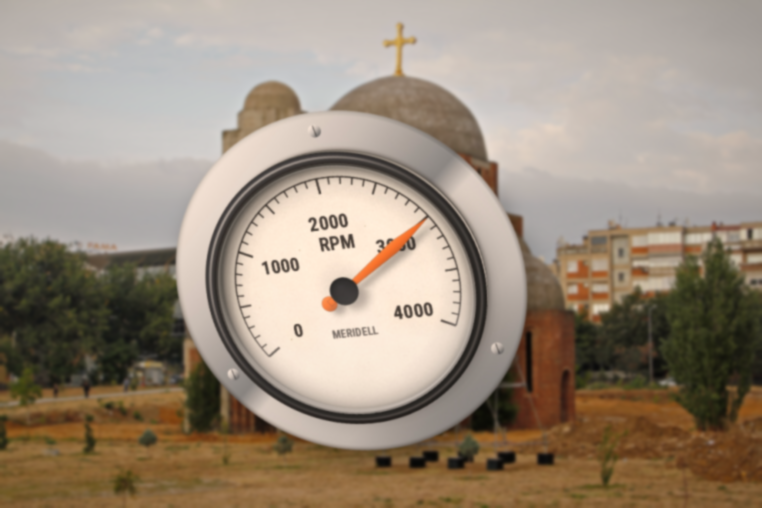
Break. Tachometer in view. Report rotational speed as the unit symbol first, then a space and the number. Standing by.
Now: rpm 3000
